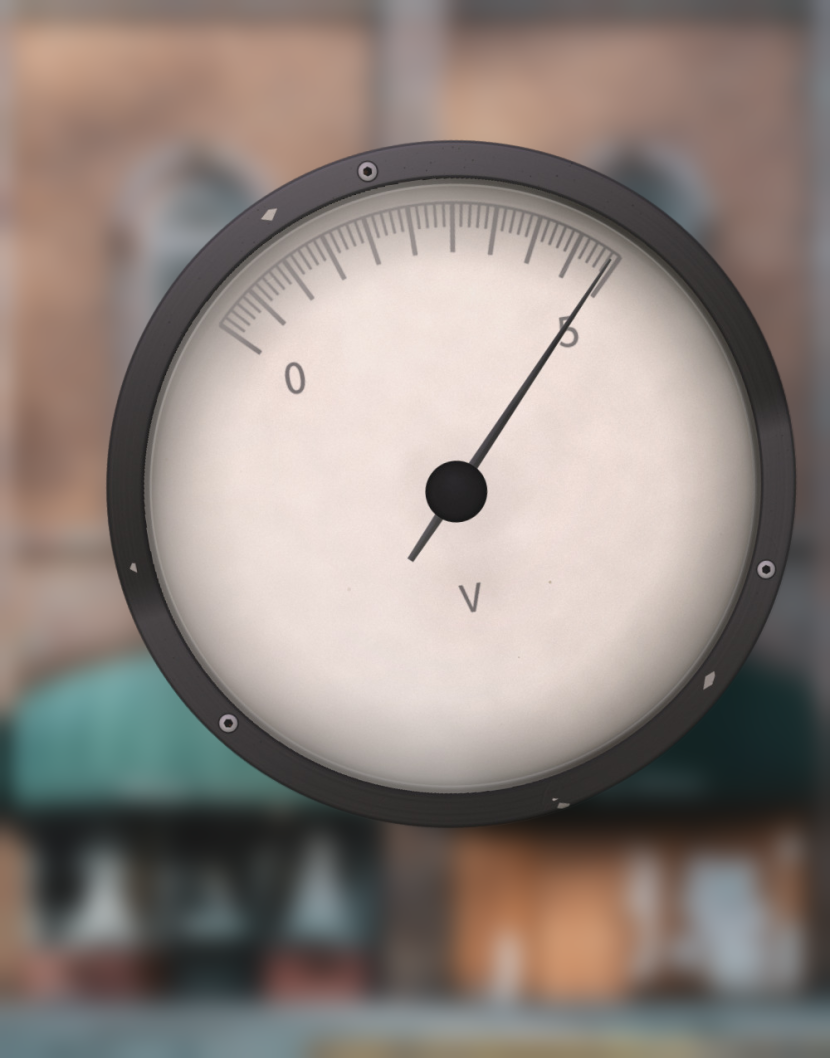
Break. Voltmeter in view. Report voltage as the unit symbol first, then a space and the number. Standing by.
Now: V 4.9
